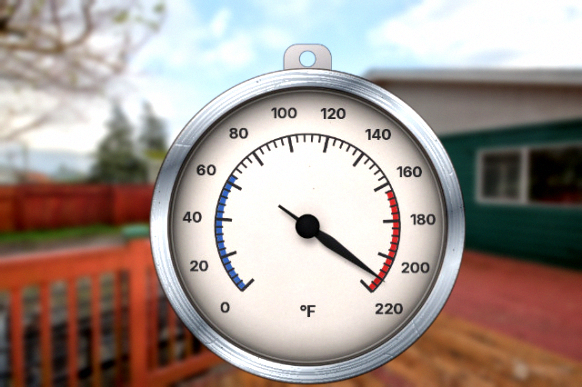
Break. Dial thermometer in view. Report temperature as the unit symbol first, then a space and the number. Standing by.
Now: °F 212
